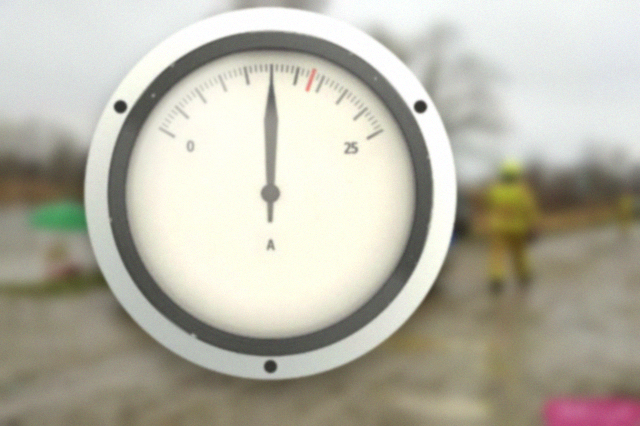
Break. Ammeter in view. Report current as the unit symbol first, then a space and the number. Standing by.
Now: A 12.5
